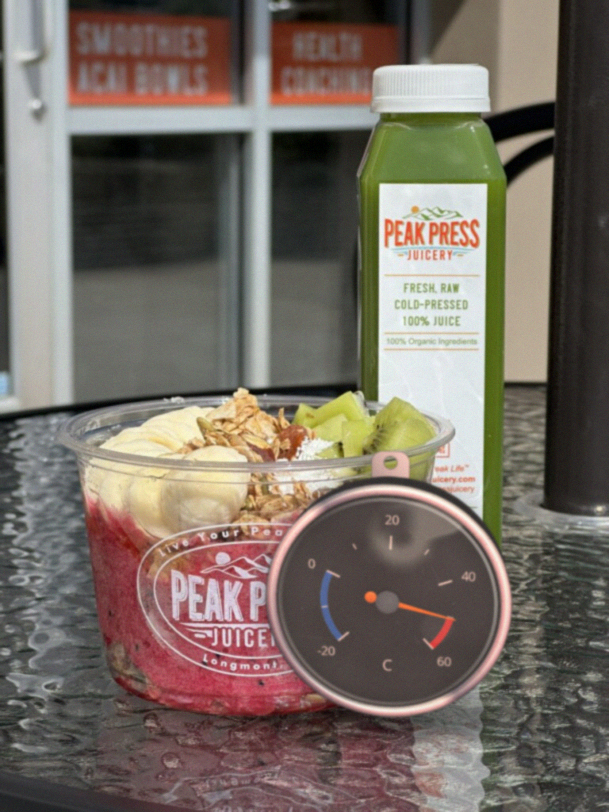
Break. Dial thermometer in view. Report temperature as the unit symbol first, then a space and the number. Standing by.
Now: °C 50
